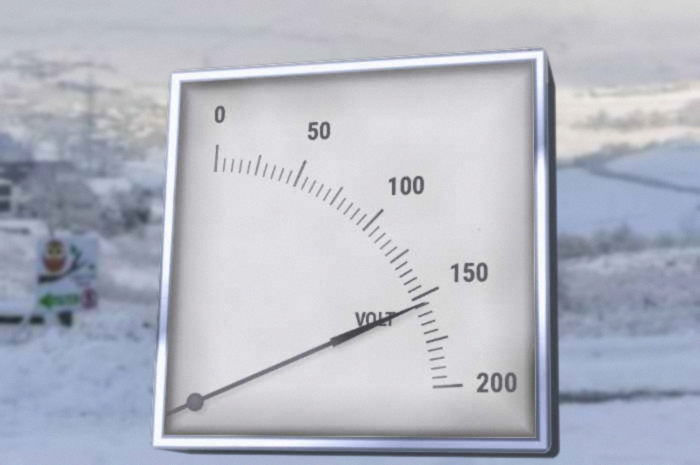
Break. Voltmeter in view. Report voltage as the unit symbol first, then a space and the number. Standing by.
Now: V 155
